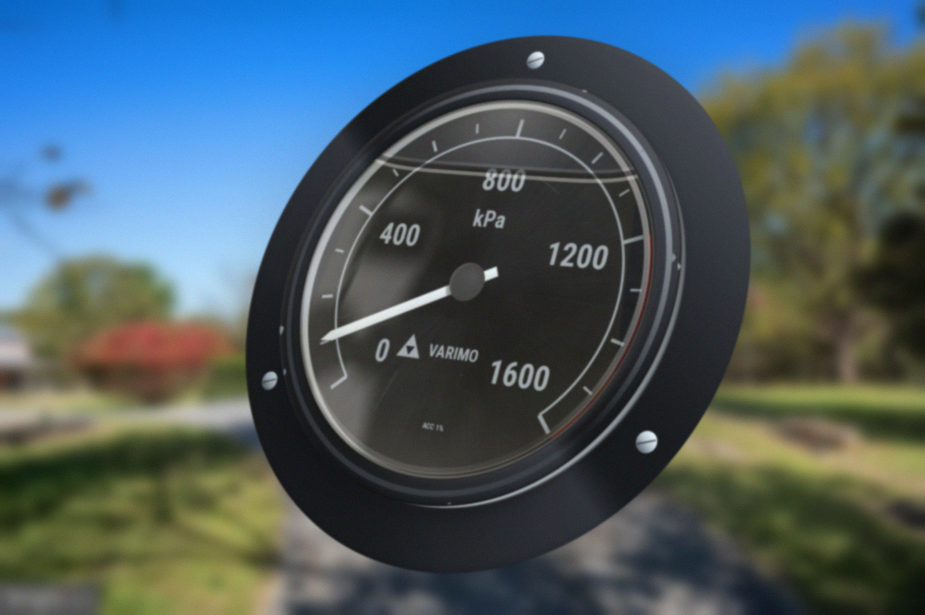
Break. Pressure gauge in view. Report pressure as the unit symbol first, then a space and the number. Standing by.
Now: kPa 100
